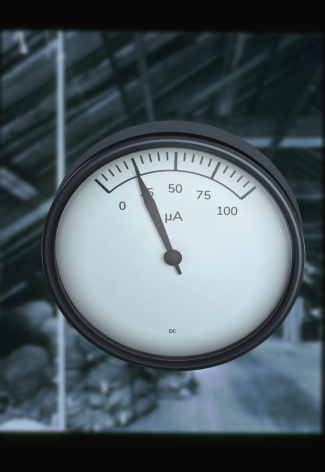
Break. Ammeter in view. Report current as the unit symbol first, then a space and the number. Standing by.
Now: µA 25
